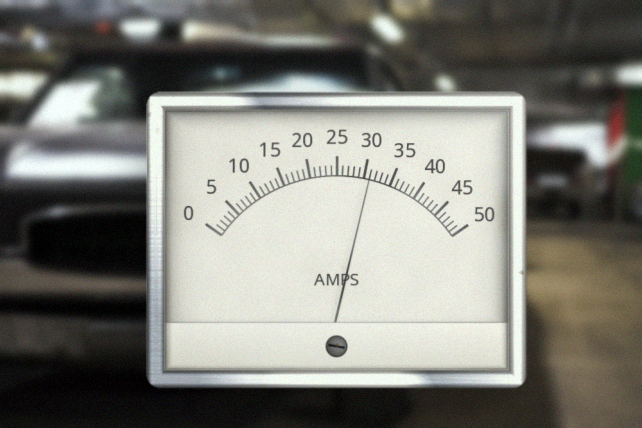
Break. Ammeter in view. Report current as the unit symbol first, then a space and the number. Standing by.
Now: A 31
